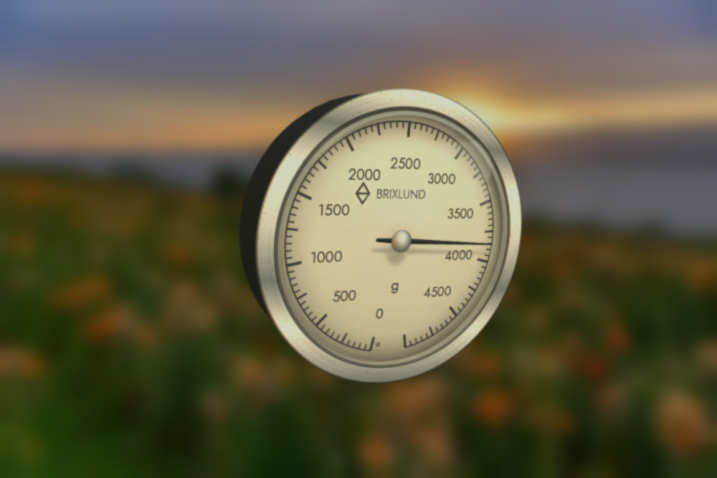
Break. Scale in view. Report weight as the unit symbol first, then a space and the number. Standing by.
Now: g 3850
